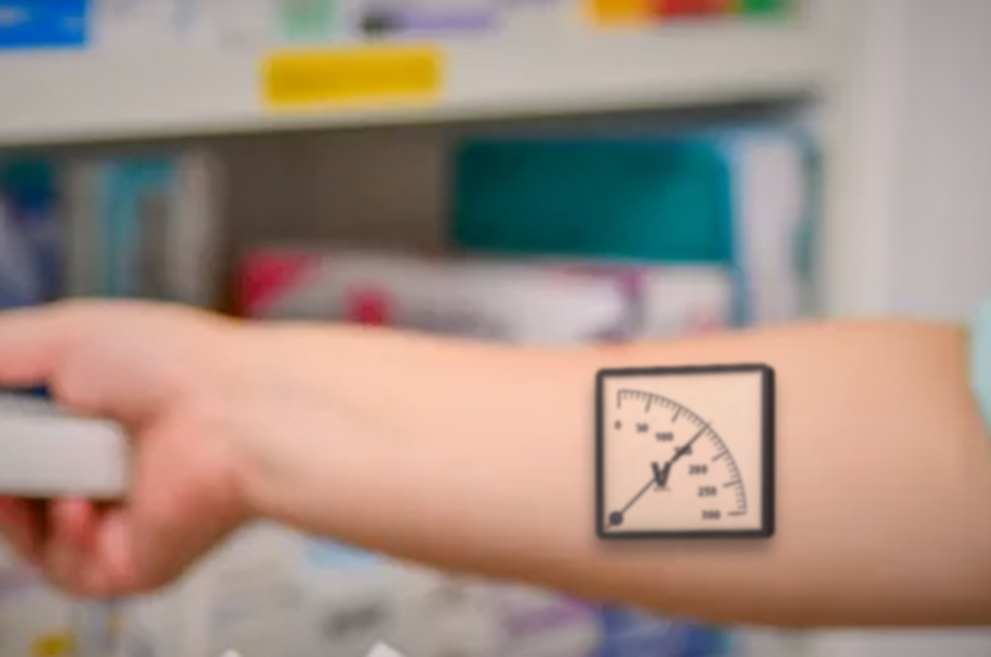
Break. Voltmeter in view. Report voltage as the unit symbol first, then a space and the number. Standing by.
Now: V 150
